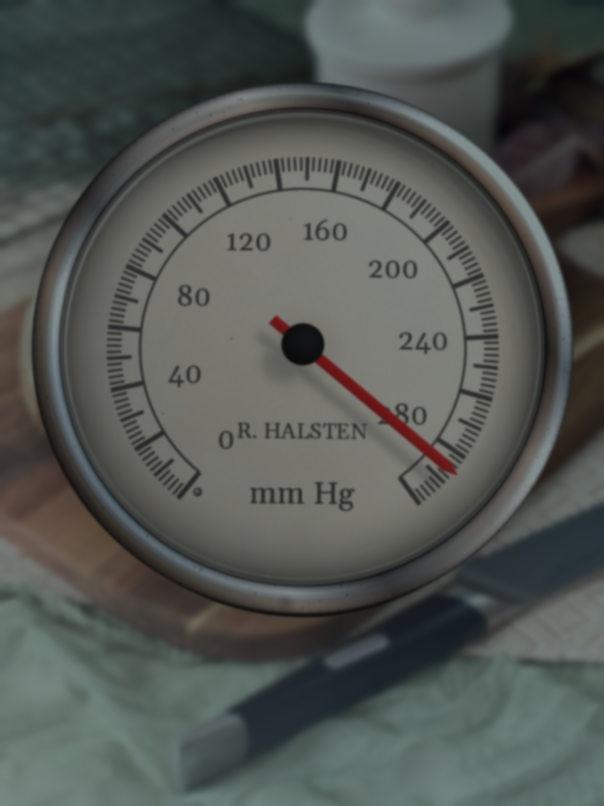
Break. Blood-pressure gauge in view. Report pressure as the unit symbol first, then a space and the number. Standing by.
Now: mmHg 286
